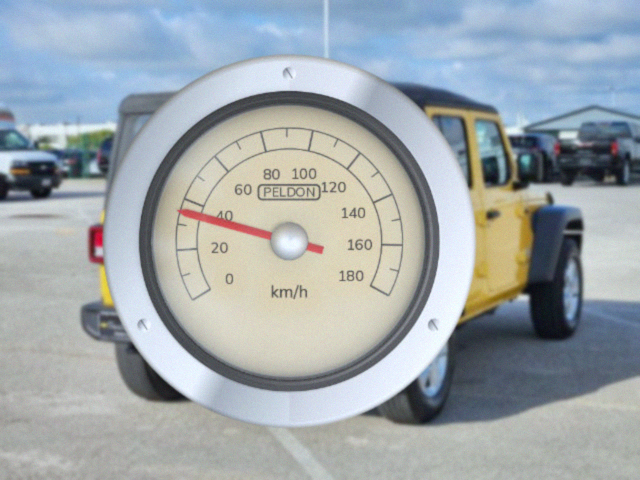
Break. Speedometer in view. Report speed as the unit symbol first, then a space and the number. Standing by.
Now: km/h 35
